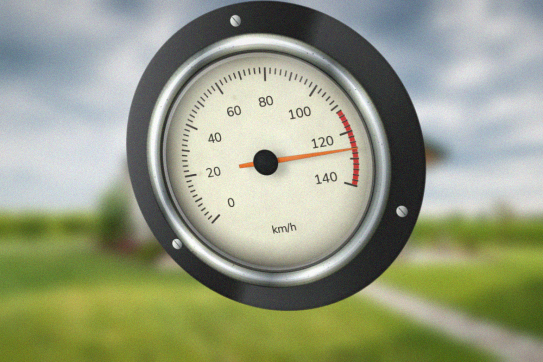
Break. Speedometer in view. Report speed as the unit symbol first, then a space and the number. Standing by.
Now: km/h 126
